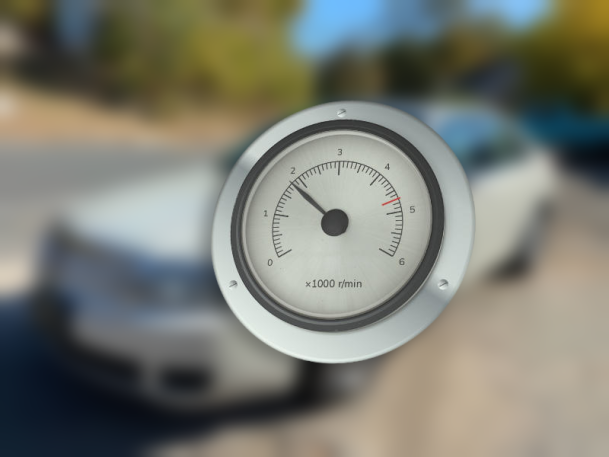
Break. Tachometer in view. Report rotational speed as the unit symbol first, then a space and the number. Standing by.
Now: rpm 1800
